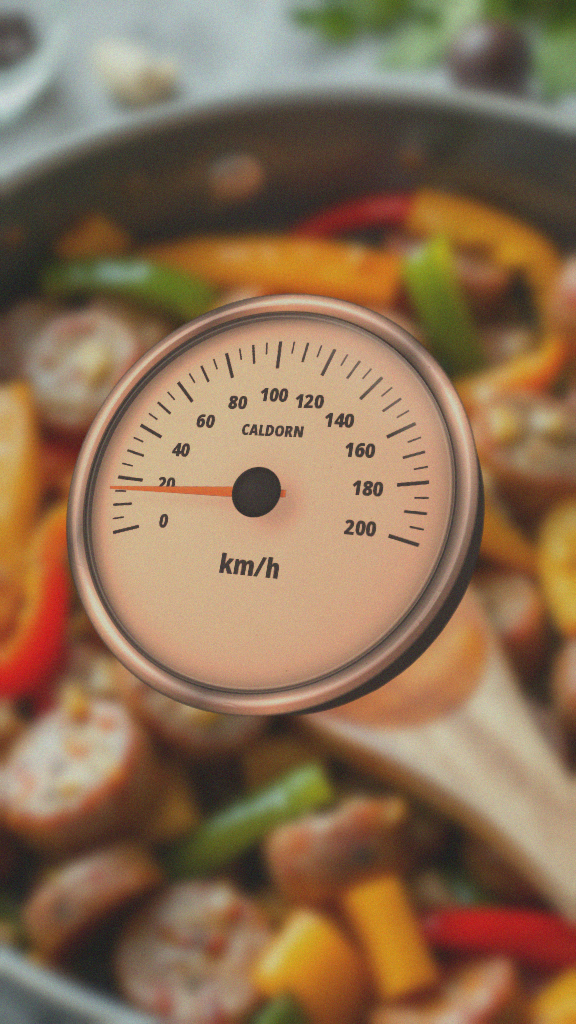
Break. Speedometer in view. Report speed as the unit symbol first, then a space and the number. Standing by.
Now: km/h 15
